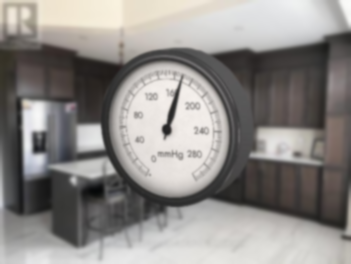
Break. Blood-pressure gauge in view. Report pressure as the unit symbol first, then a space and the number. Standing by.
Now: mmHg 170
